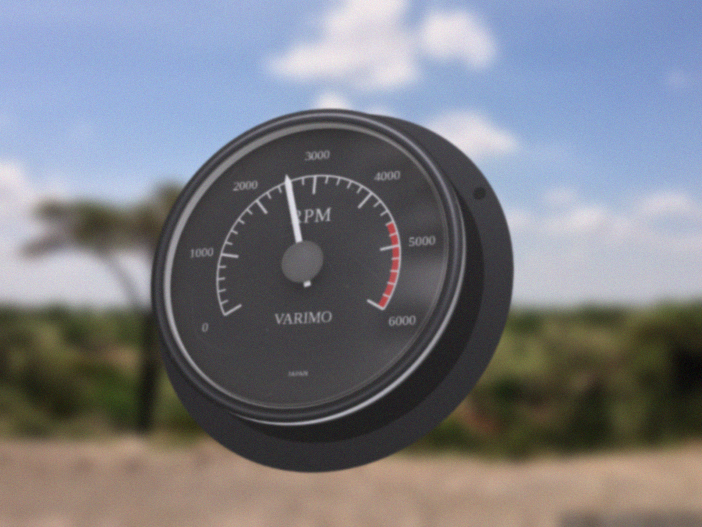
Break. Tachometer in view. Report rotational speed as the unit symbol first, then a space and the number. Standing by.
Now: rpm 2600
